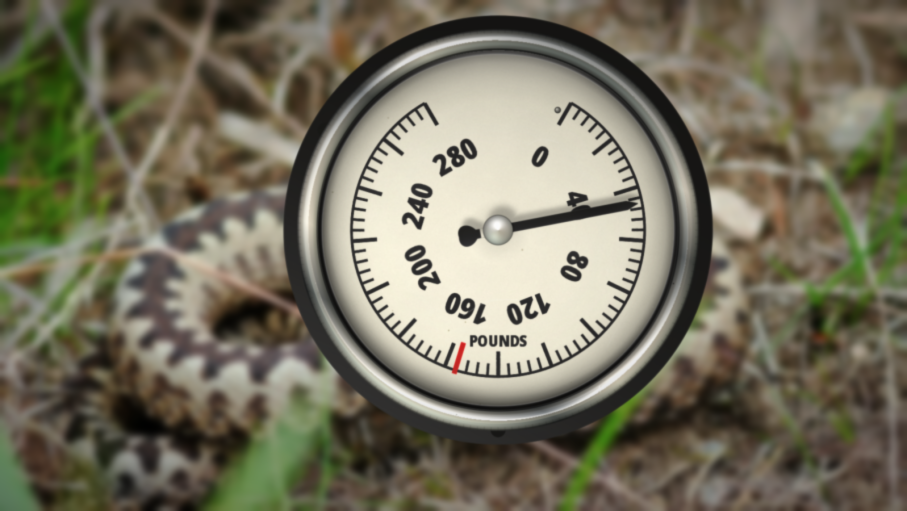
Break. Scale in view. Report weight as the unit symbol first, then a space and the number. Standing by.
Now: lb 46
